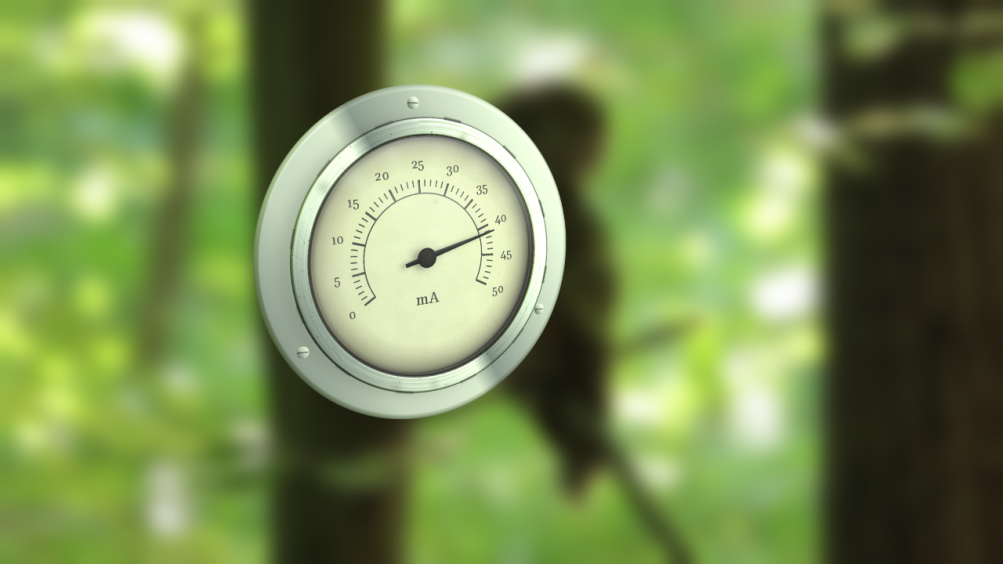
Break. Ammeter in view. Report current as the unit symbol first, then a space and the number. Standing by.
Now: mA 41
